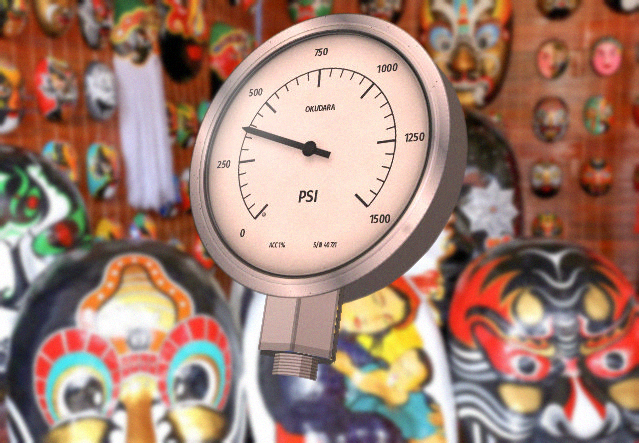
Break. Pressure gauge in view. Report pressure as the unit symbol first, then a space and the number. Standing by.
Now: psi 375
